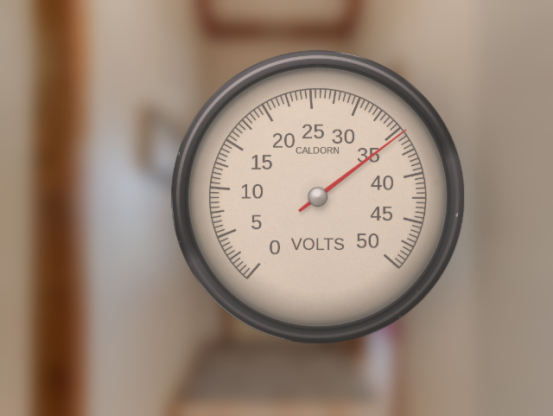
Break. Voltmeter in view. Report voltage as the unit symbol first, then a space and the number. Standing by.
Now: V 35.5
